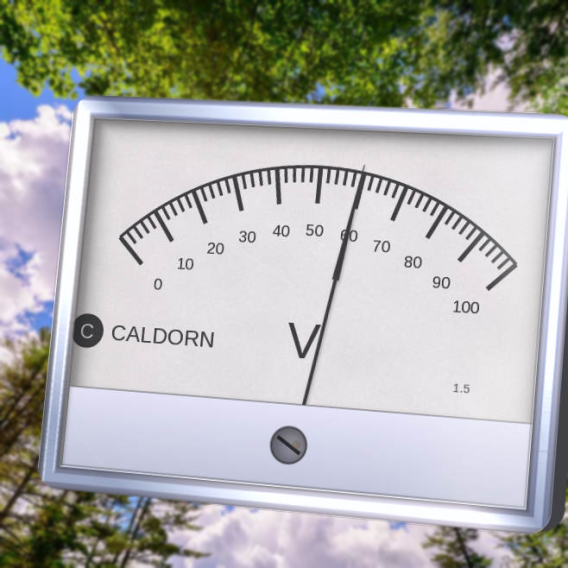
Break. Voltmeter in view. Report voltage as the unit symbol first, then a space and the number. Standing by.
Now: V 60
